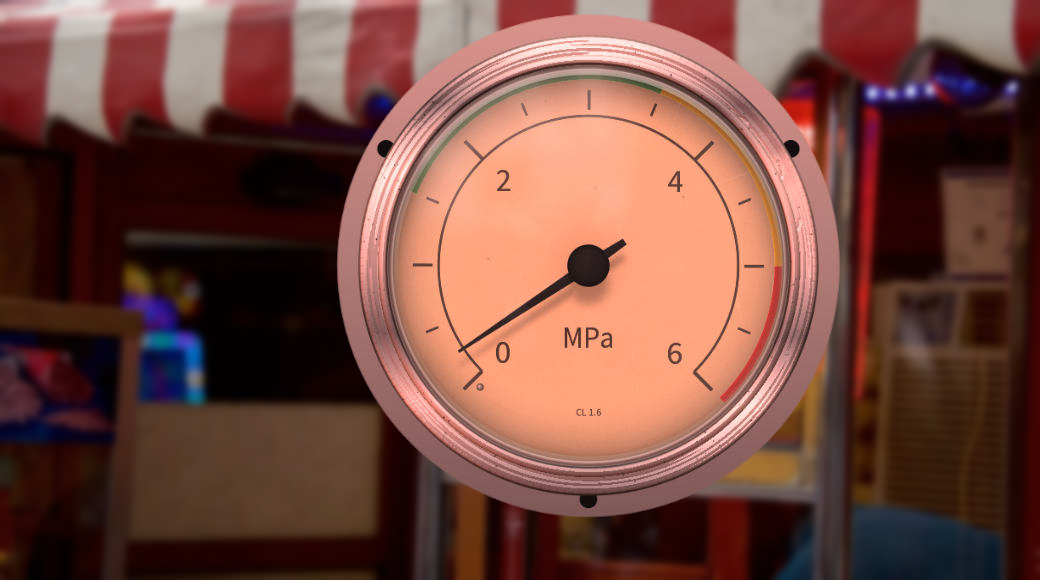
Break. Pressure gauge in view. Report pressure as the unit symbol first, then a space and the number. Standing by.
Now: MPa 0.25
